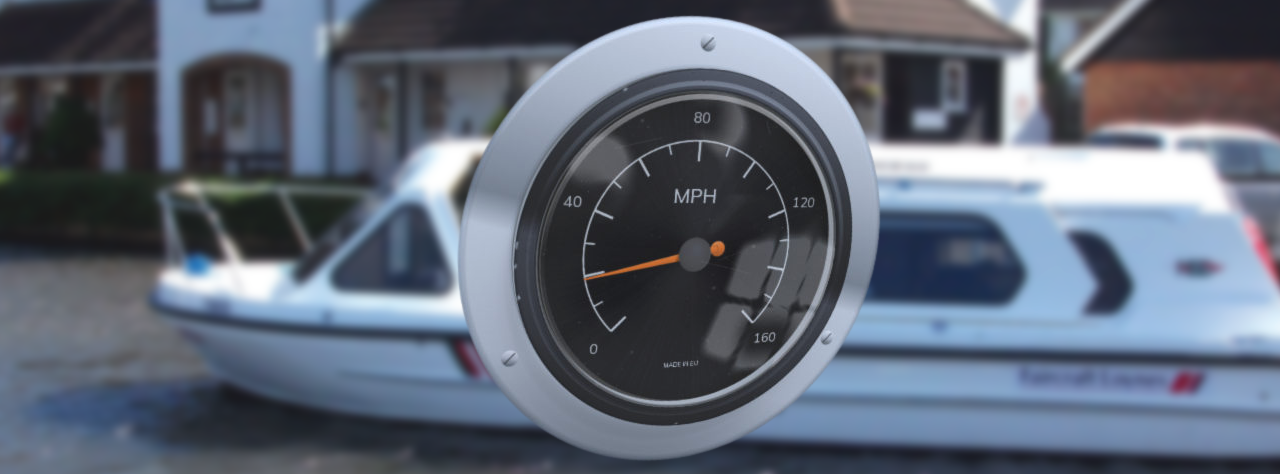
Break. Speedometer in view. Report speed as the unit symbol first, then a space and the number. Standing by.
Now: mph 20
